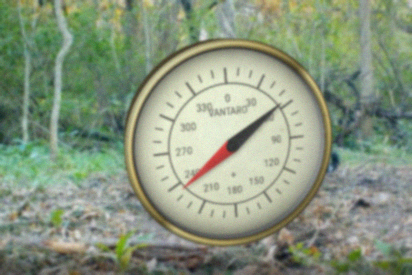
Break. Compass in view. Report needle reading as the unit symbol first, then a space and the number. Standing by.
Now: ° 235
